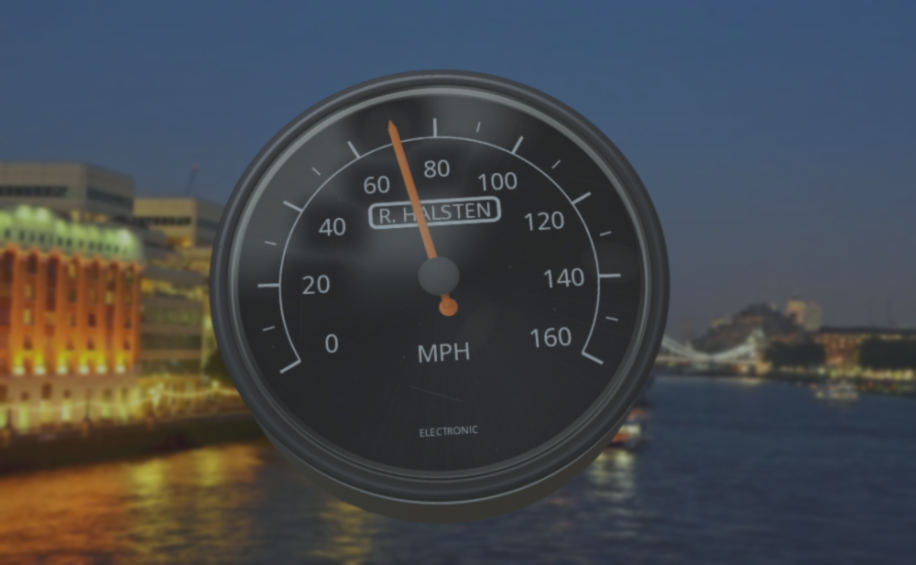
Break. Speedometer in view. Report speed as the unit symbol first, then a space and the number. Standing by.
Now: mph 70
